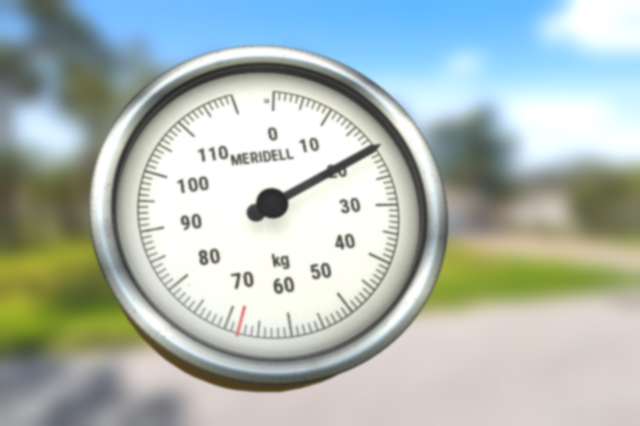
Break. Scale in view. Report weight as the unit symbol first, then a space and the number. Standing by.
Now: kg 20
